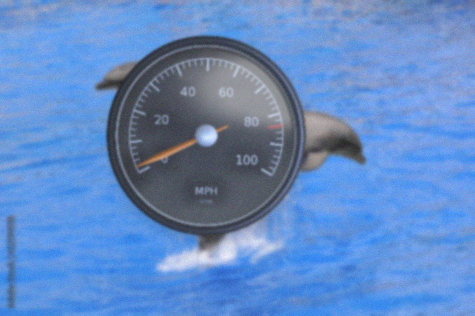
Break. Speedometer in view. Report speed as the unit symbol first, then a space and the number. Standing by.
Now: mph 2
